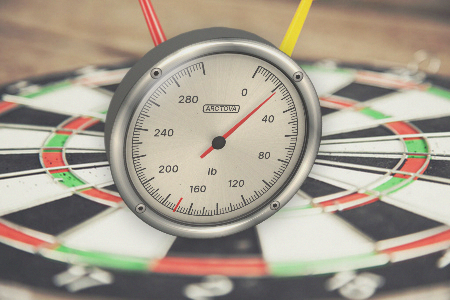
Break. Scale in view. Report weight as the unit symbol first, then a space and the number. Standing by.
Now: lb 20
